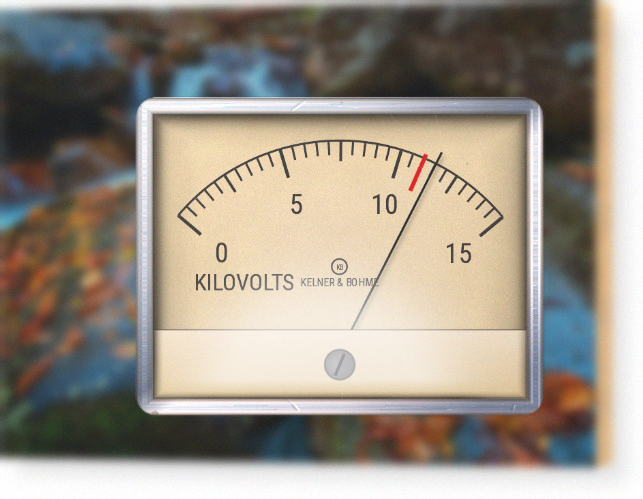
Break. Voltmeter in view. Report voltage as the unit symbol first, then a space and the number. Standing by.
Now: kV 11.5
